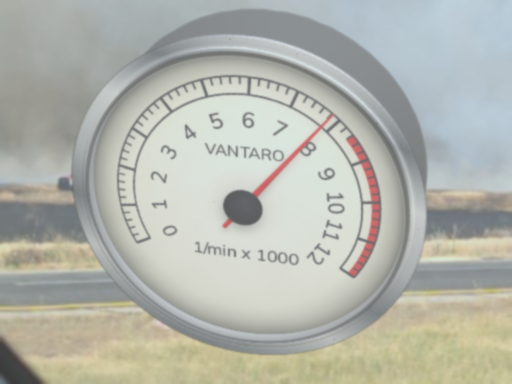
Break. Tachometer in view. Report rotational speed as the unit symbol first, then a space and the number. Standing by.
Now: rpm 7800
